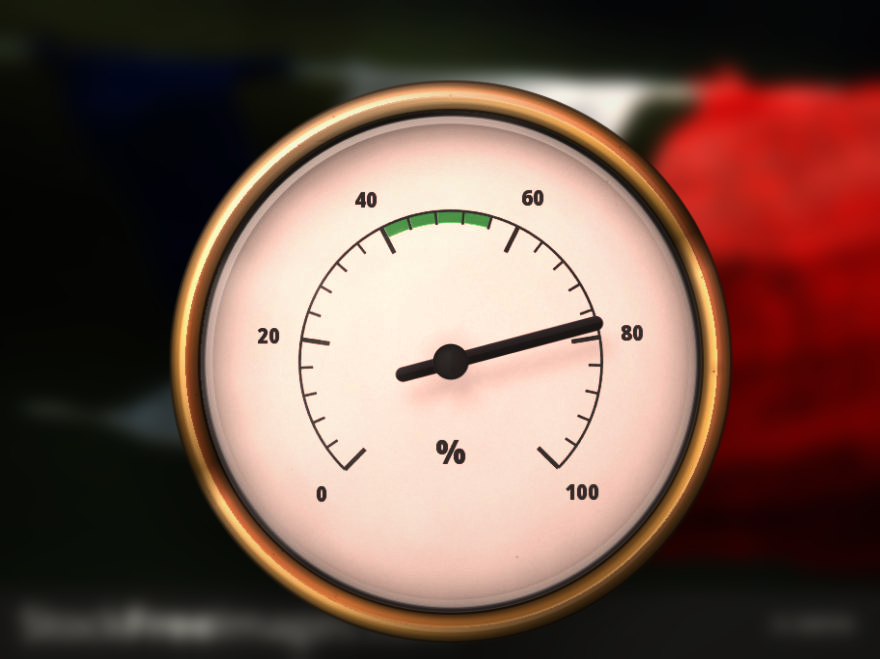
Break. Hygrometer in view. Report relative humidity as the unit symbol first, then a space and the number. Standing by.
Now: % 78
